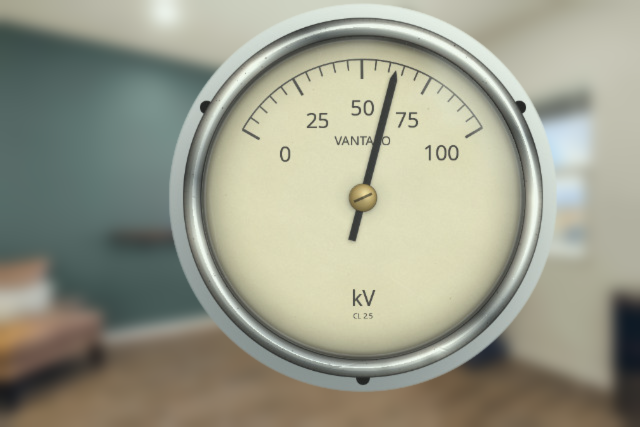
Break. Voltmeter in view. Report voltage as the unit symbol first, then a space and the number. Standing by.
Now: kV 62.5
